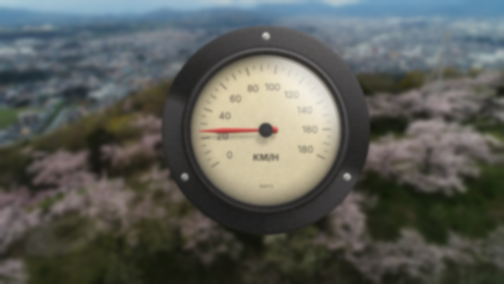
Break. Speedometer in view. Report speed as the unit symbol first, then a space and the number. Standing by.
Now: km/h 25
